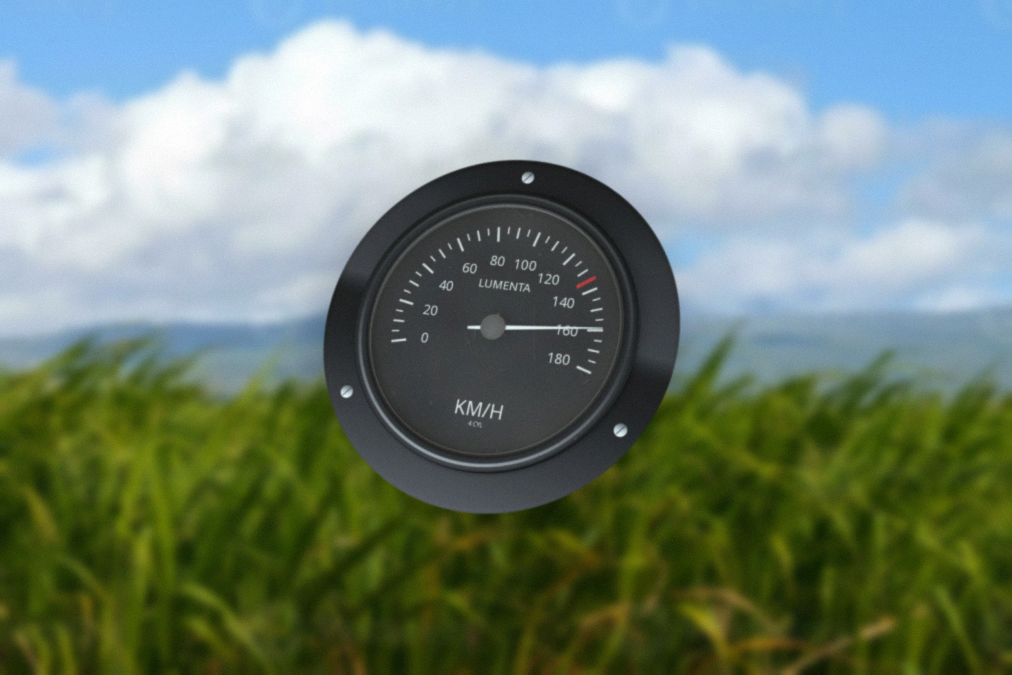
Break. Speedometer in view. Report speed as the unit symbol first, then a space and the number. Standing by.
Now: km/h 160
